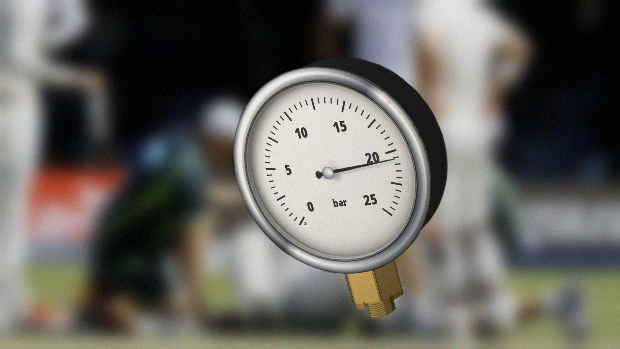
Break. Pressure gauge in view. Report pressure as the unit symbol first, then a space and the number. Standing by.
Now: bar 20.5
